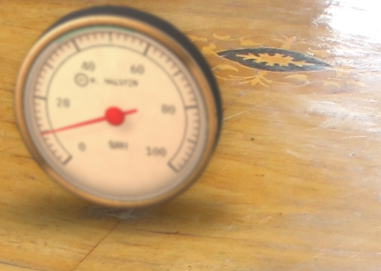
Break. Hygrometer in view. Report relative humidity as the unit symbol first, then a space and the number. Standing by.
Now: % 10
